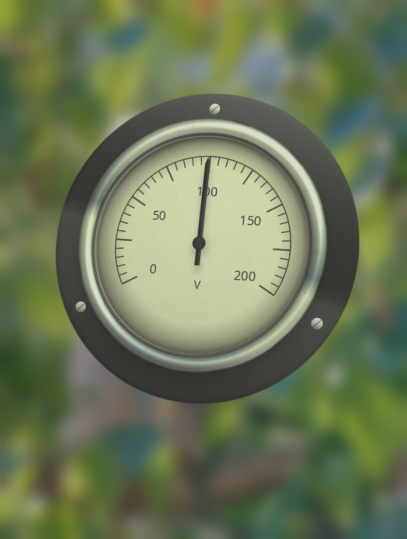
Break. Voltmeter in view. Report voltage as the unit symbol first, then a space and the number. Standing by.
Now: V 100
